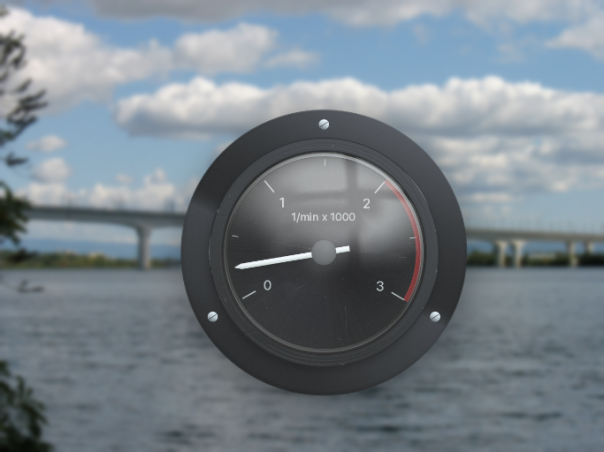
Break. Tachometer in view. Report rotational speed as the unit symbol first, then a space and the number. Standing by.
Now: rpm 250
